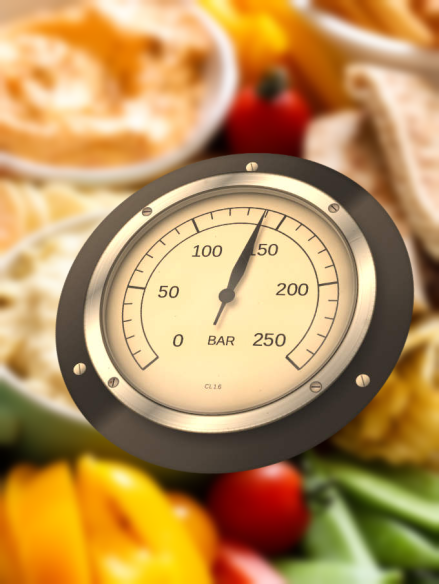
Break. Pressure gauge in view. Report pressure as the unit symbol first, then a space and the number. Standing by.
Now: bar 140
